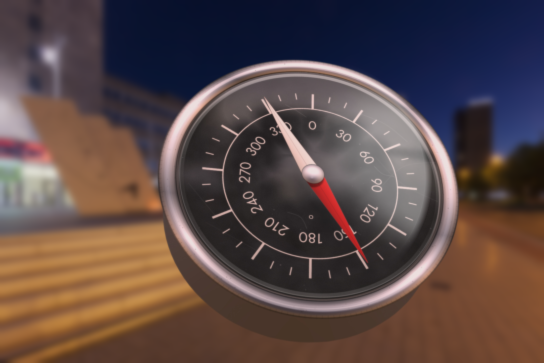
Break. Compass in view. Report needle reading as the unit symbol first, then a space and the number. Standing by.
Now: ° 150
